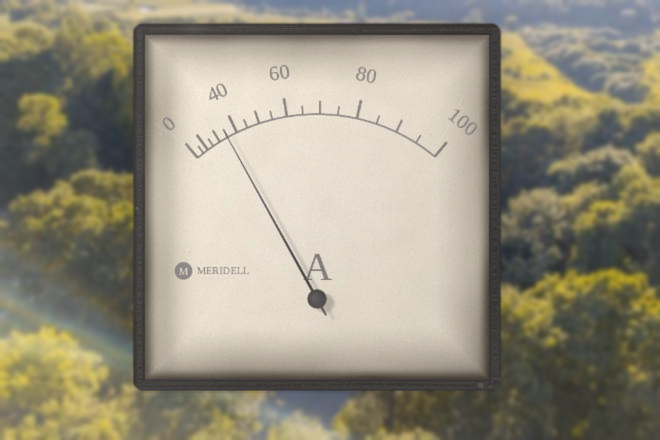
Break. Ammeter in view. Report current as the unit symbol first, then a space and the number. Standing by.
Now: A 35
